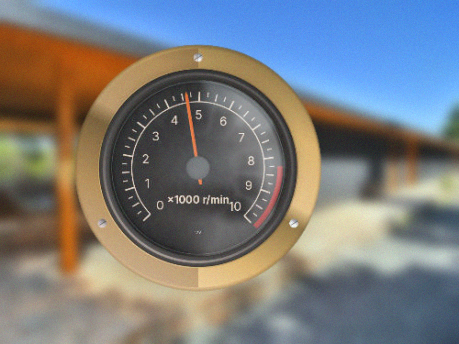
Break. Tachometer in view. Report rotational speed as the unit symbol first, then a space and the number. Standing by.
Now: rpm 4625
